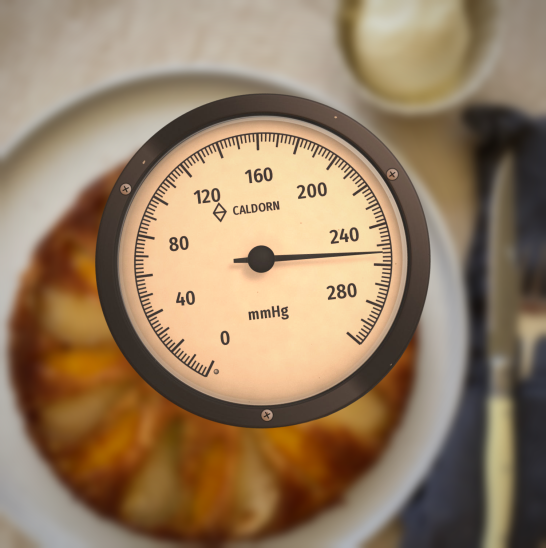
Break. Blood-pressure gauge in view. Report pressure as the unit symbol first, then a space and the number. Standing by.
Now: mmHg 254
